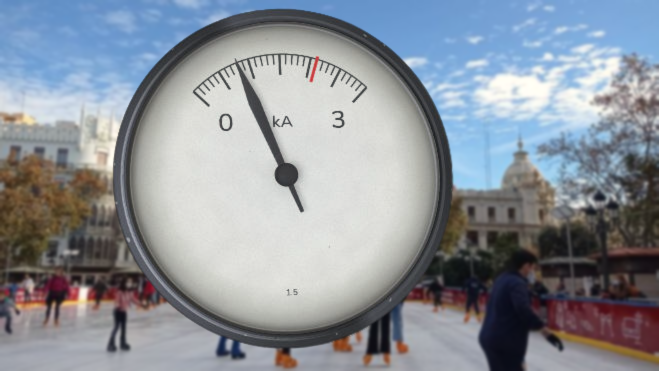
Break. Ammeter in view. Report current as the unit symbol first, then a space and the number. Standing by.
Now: kA 0.8
